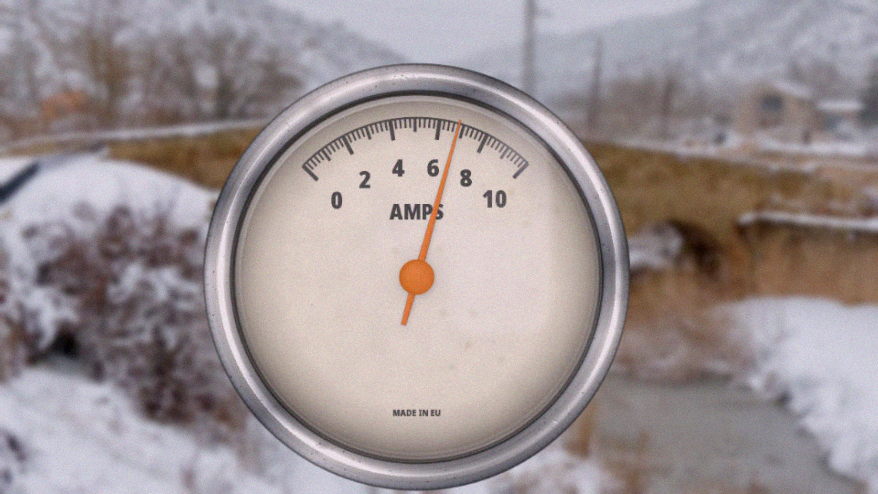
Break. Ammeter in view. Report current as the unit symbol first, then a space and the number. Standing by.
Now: A 6.8
